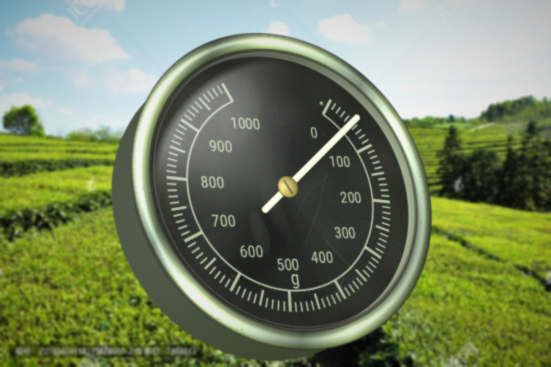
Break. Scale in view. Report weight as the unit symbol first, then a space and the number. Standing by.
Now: g 50
